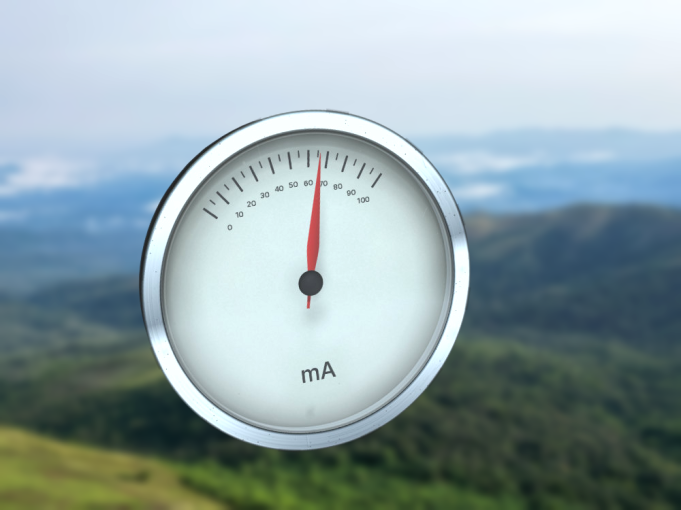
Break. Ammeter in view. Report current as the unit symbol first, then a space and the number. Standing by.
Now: mA 65
